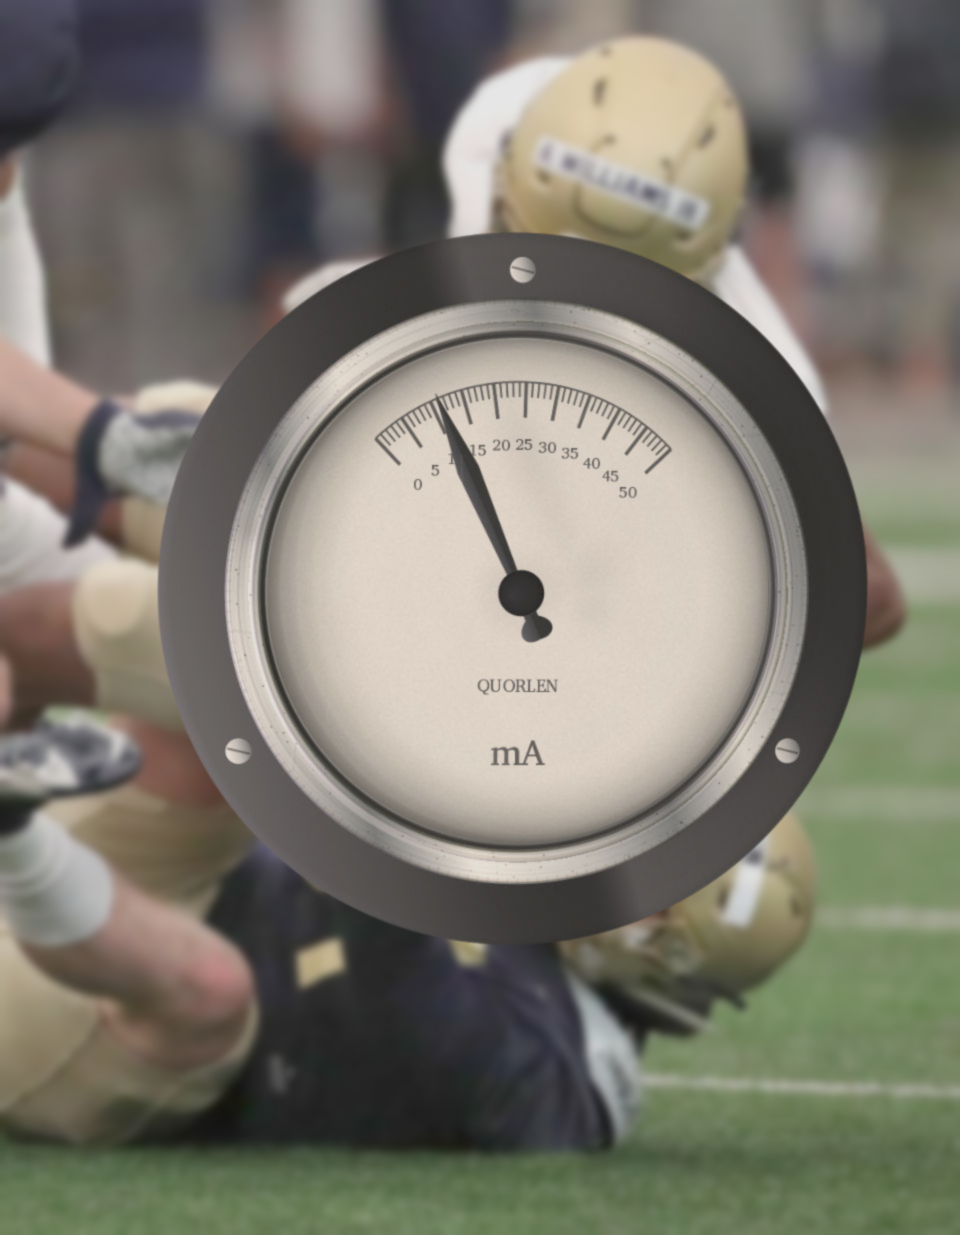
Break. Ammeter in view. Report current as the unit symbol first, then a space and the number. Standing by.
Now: mA 11
